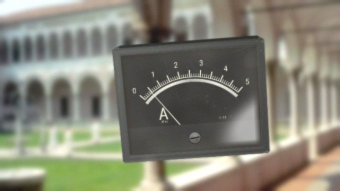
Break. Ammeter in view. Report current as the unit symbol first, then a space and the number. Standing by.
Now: A 0.5
